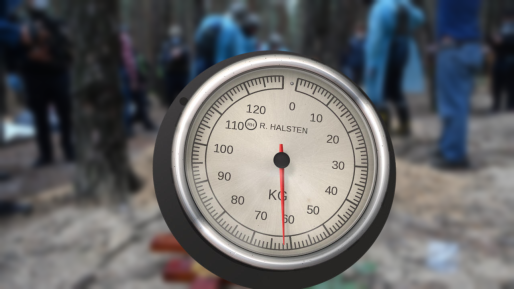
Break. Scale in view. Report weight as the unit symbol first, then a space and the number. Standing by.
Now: kg 62
